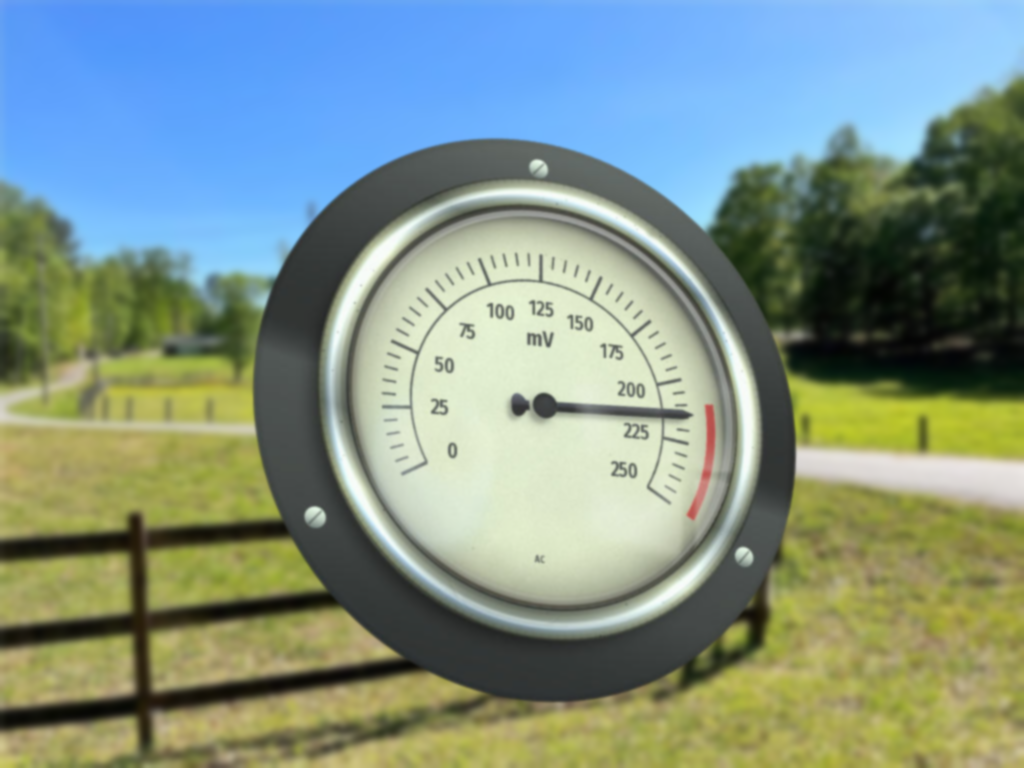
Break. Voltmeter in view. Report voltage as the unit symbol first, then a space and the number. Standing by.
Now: mV 215
